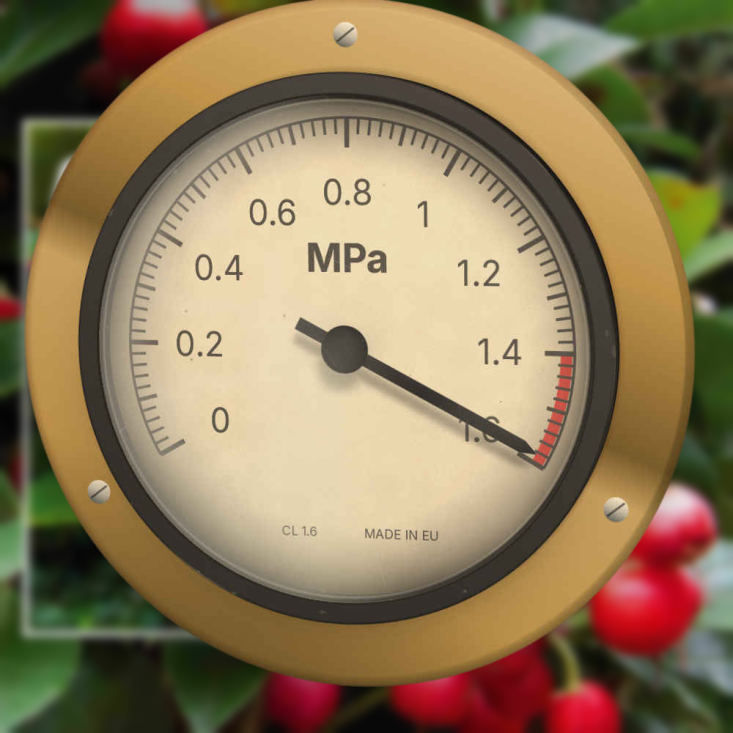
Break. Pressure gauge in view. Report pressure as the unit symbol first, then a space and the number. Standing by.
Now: MPa 1.58
